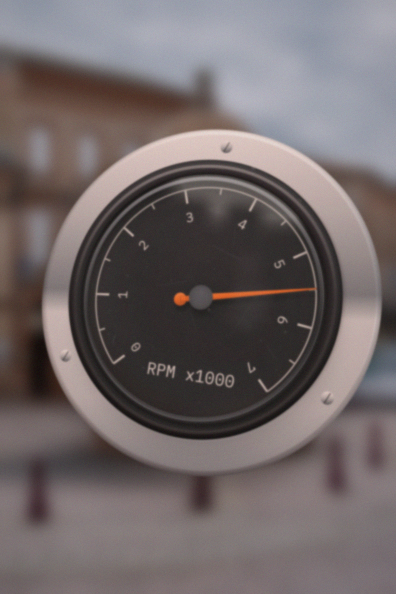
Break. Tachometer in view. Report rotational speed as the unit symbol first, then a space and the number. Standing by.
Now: rpm 5500
